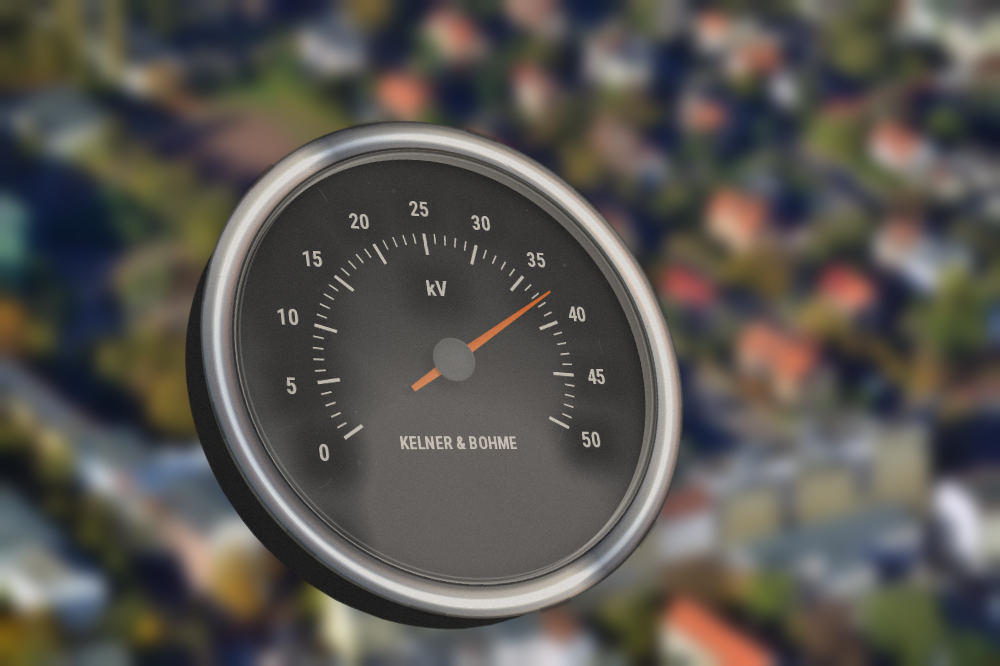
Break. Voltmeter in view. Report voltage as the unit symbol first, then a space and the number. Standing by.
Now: kV 37.5
